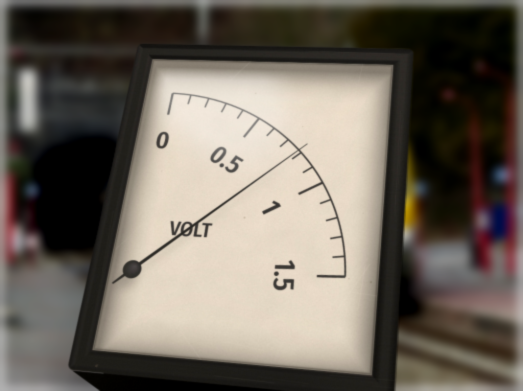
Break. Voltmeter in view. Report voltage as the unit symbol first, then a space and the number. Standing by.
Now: V 0.8
